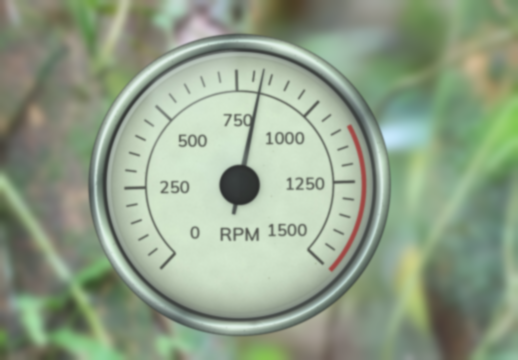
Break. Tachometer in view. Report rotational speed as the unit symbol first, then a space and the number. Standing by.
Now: rpm 825
